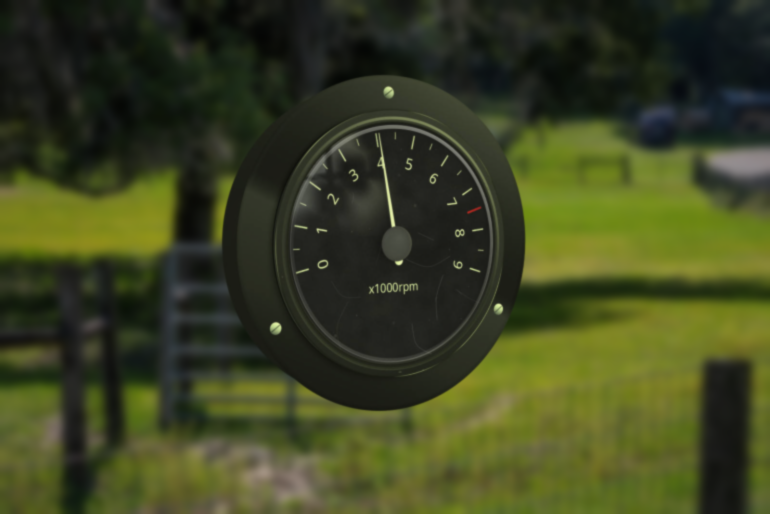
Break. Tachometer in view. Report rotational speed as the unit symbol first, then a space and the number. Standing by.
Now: rpm 4000
